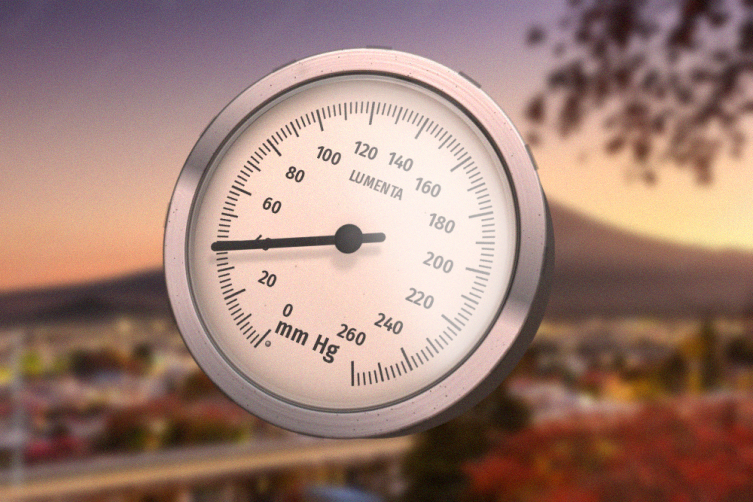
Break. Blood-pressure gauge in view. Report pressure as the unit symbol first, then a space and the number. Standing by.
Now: mmHg 38
